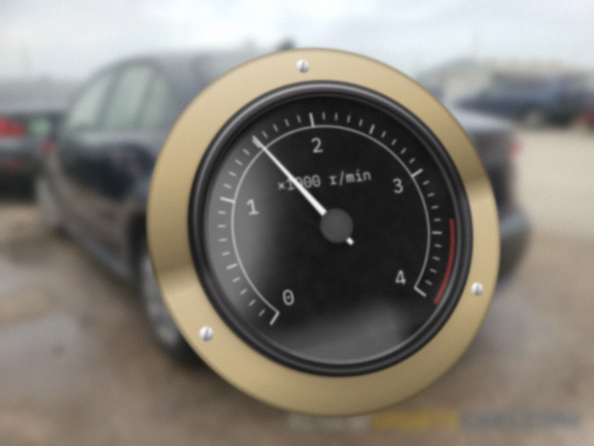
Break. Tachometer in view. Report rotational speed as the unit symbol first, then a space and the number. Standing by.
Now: rpm 1500
